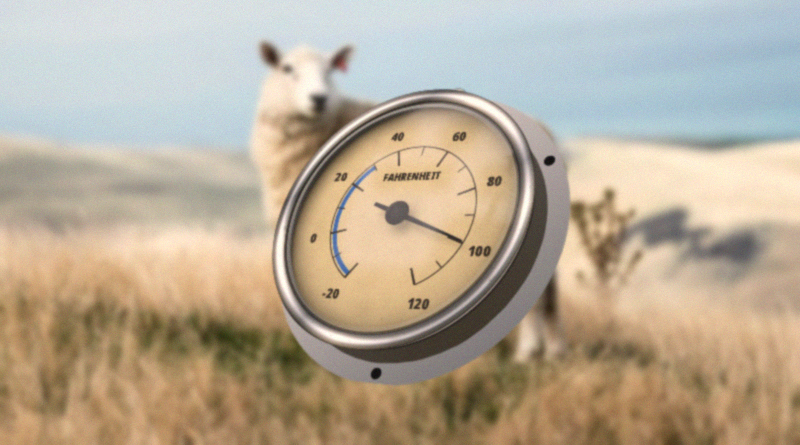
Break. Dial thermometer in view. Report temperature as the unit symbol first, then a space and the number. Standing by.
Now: °F 100
